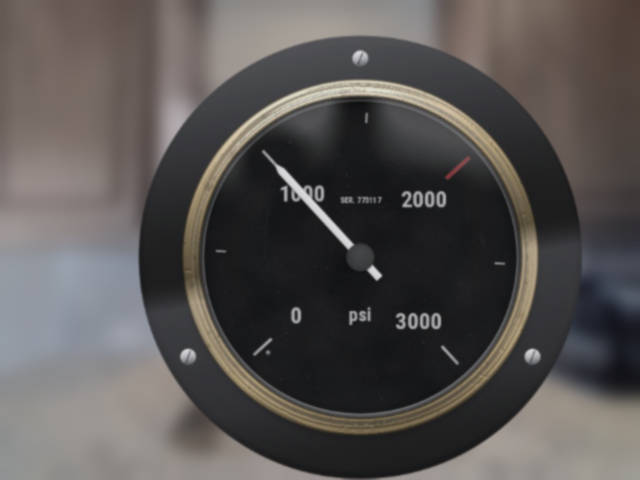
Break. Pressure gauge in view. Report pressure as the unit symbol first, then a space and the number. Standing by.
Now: psi 1000
